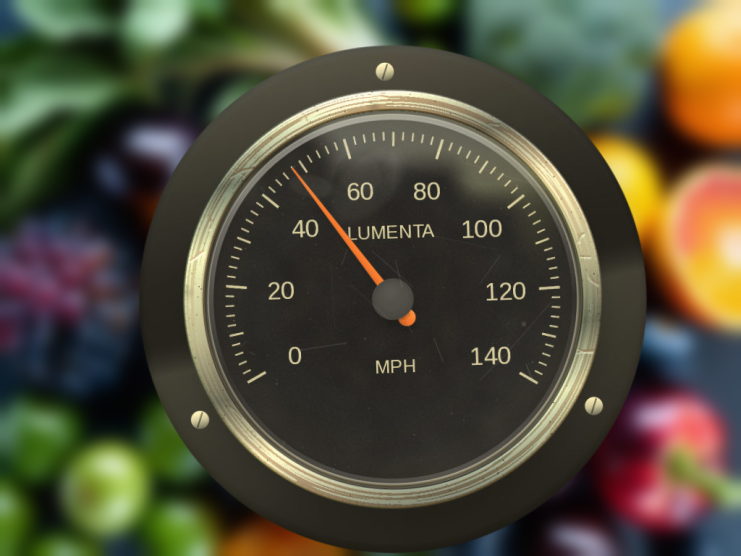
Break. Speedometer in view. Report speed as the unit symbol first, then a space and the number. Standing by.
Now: mph 48
